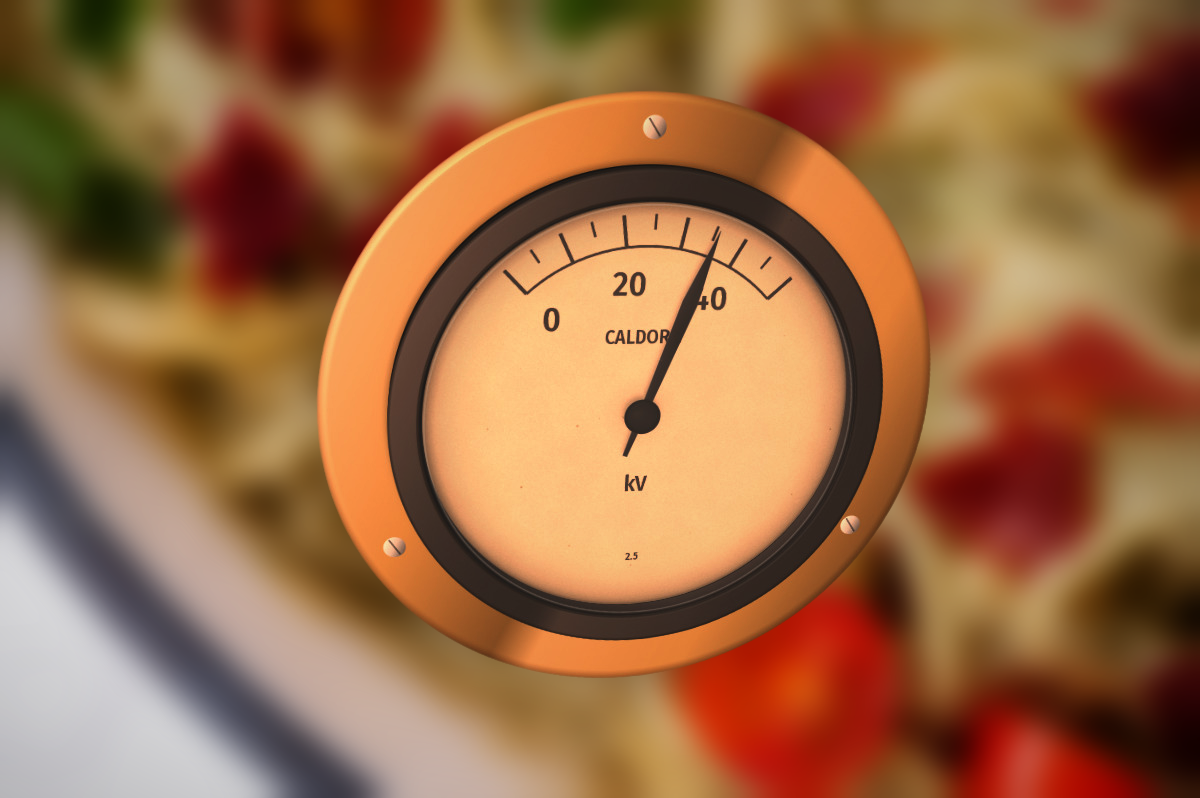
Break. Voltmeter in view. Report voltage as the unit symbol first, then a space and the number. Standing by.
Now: kV 35
